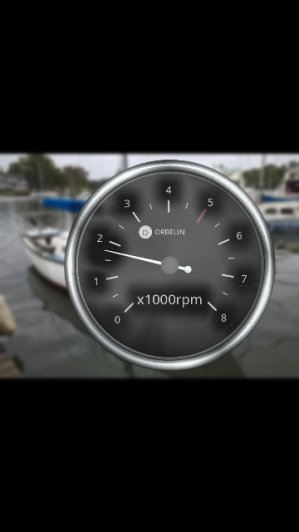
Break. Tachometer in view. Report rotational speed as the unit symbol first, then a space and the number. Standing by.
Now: rpm 1750
